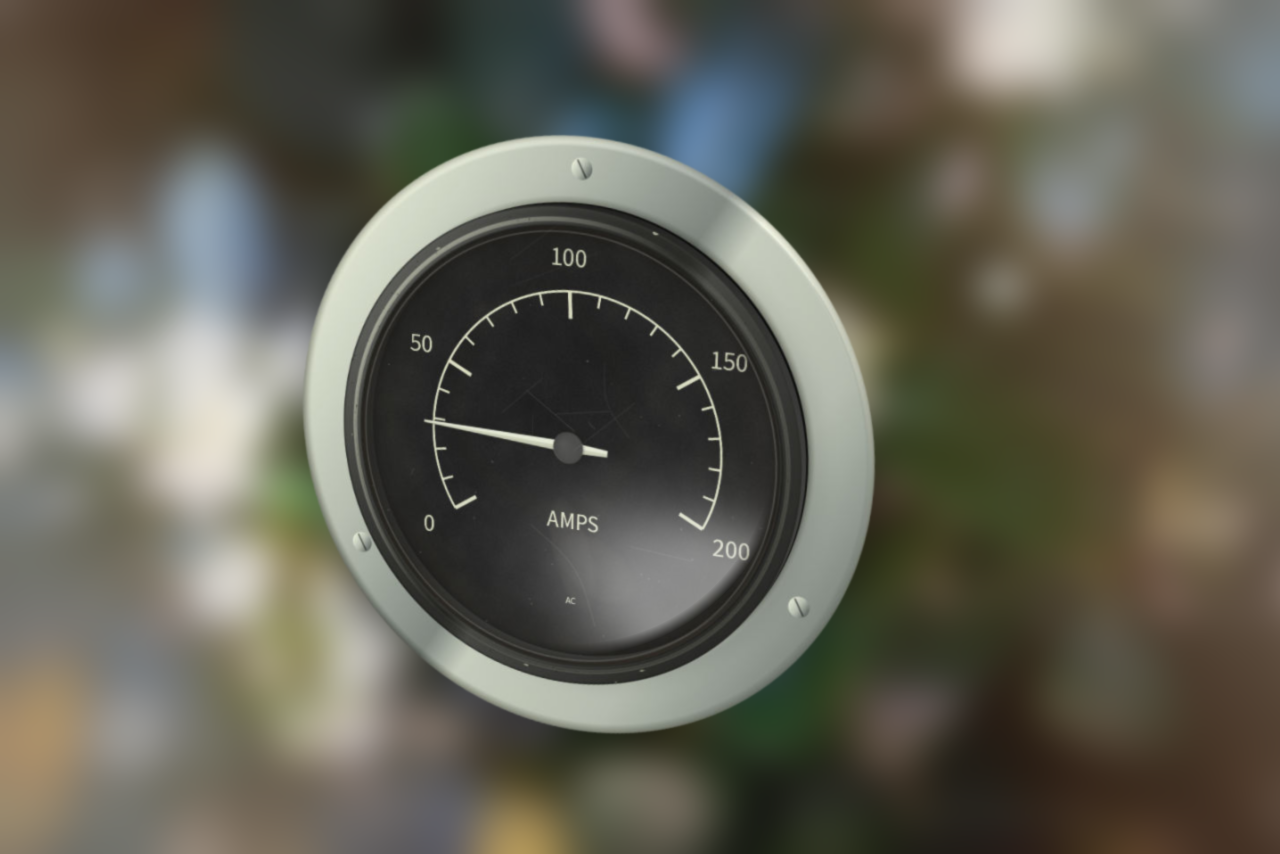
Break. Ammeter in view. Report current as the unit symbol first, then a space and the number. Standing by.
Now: A 30
